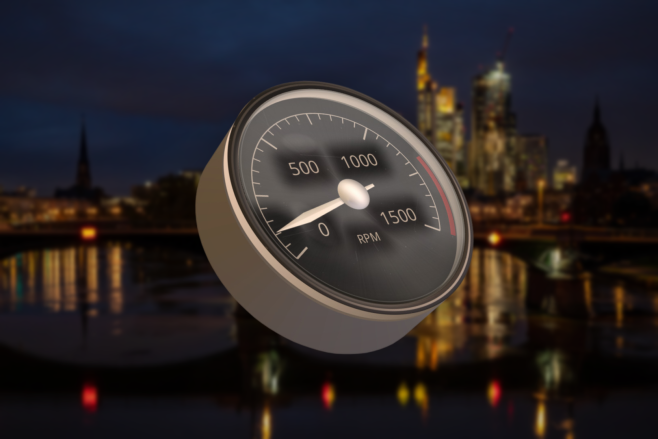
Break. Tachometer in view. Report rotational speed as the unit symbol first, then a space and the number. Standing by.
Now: rpm 100
